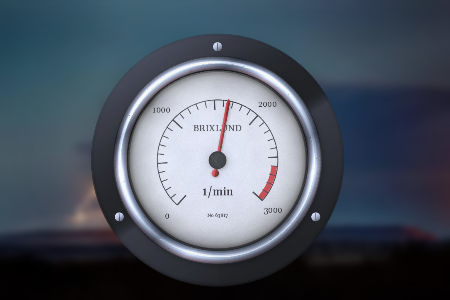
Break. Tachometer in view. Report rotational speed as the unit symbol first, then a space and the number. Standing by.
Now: rpm 1650
